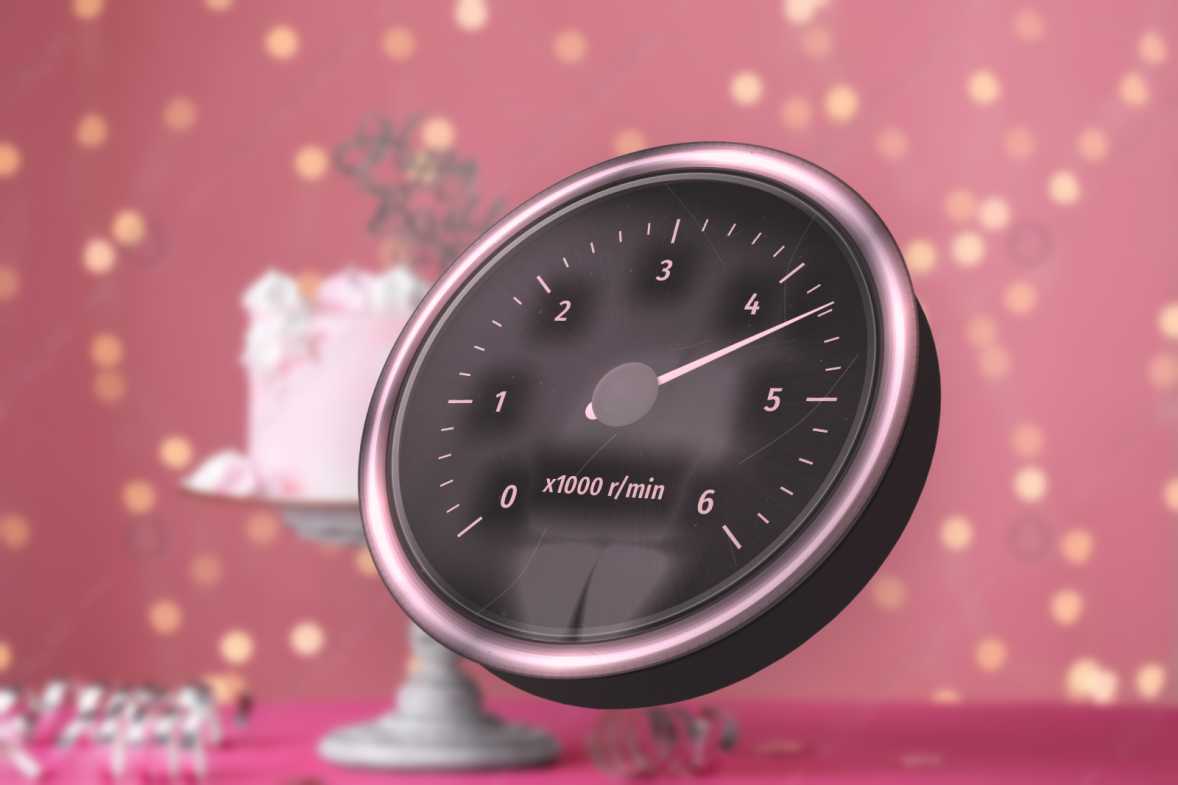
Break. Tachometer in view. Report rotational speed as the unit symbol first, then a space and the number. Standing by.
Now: rpm 4400
